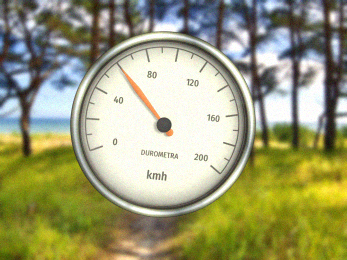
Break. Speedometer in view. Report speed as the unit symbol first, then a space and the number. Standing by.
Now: km/h 60
